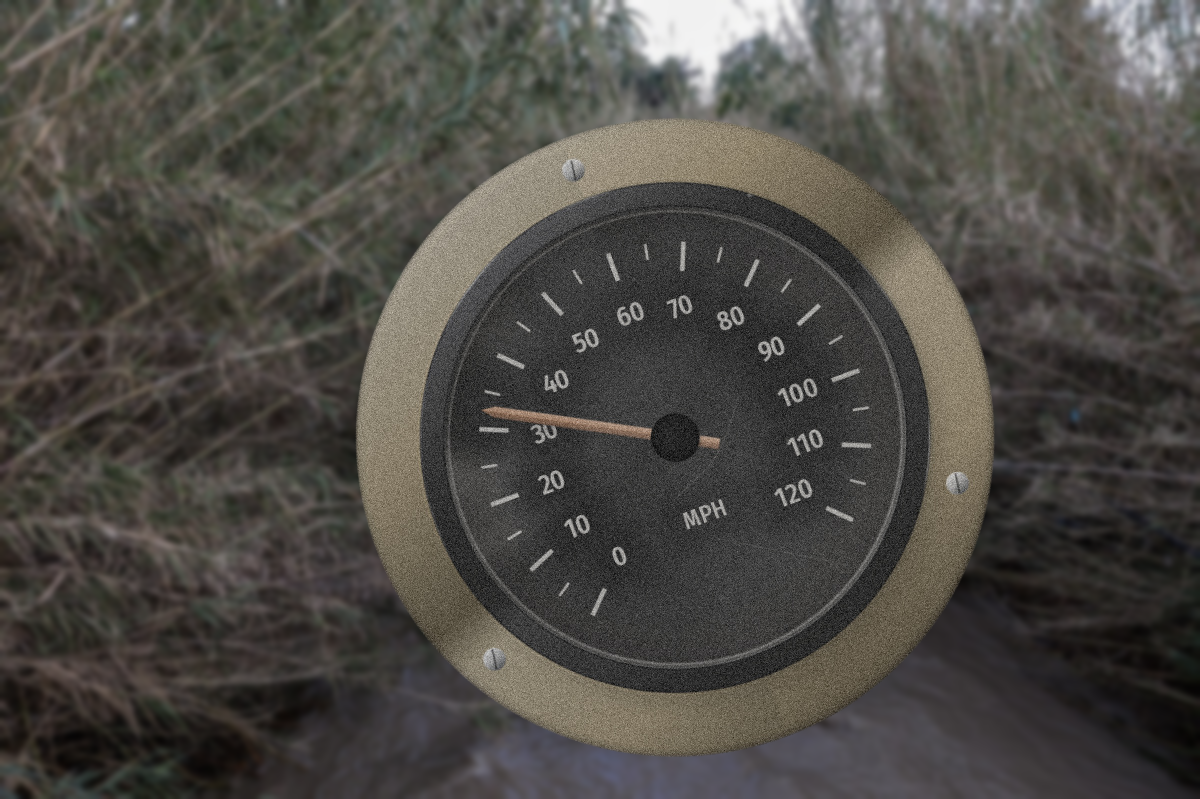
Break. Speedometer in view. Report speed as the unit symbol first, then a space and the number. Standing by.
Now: mph 32.5
